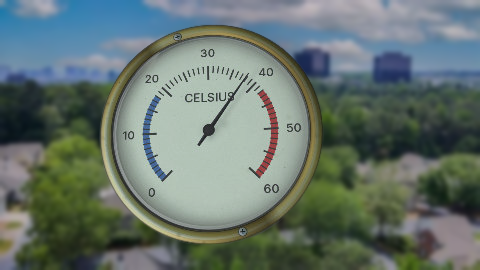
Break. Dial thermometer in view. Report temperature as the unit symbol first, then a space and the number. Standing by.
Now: °C 38
